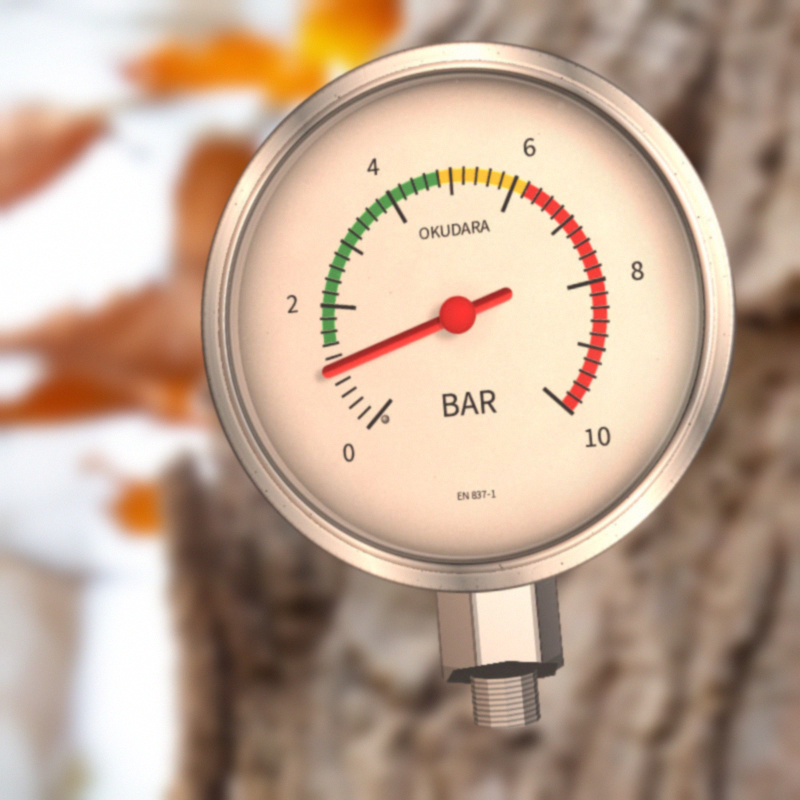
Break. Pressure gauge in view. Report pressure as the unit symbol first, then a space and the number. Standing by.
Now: bar 1
